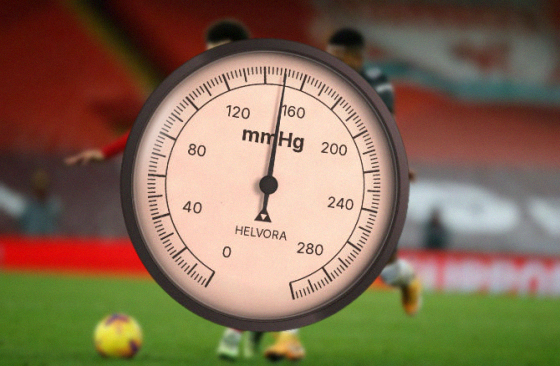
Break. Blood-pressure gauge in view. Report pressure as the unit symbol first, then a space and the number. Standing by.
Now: mmHg 150
